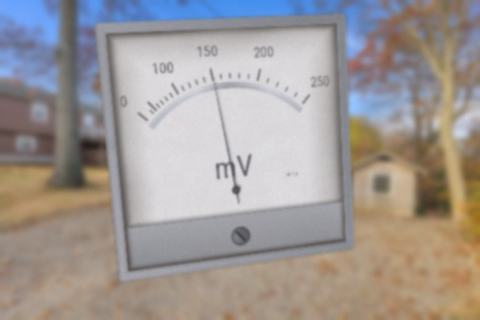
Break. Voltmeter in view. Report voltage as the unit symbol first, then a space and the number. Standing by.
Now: mV 150
